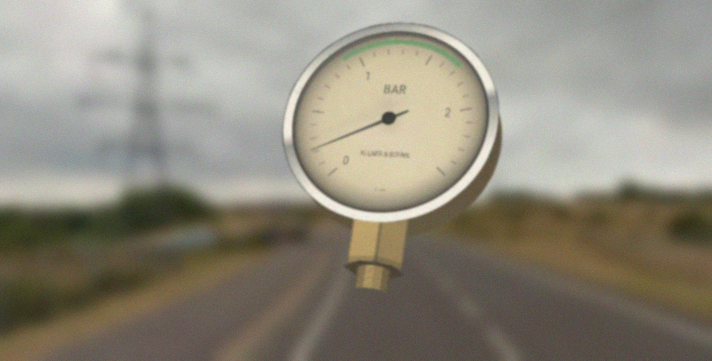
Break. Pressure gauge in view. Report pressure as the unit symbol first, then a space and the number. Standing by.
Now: bar 0.2
